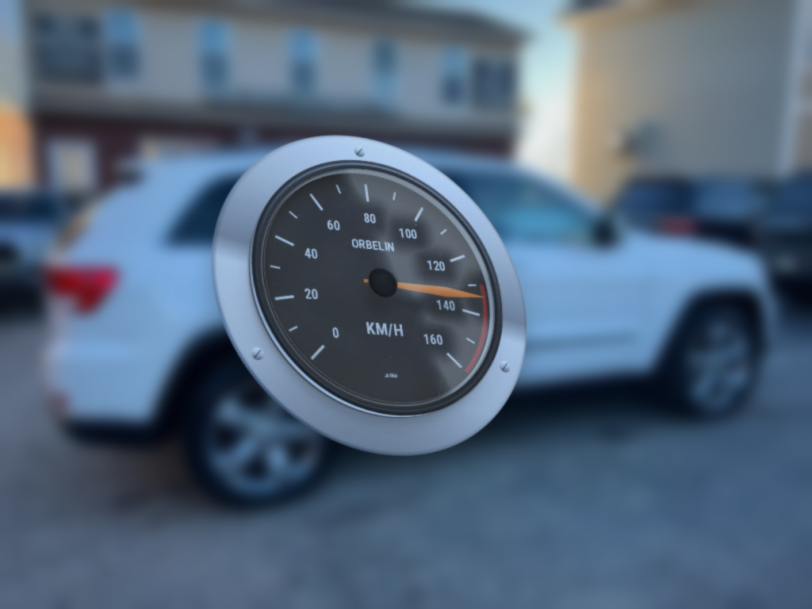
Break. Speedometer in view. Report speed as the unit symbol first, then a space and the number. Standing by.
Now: km/h 135
